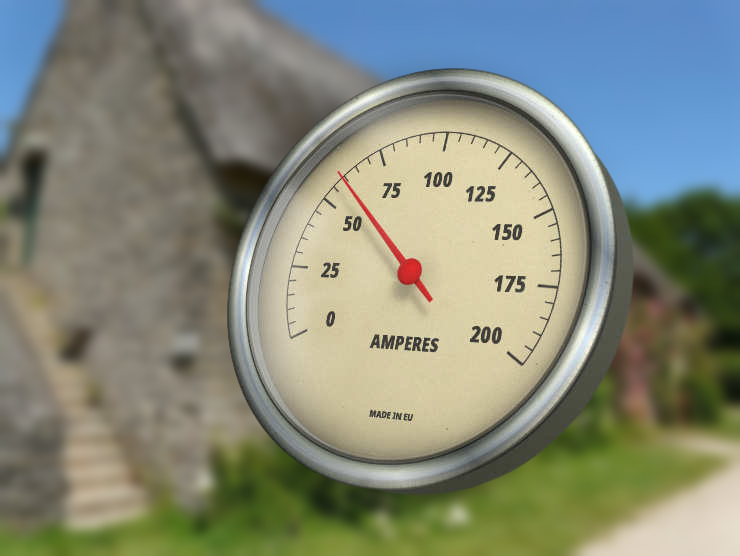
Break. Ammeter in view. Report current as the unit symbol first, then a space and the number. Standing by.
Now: A 60
